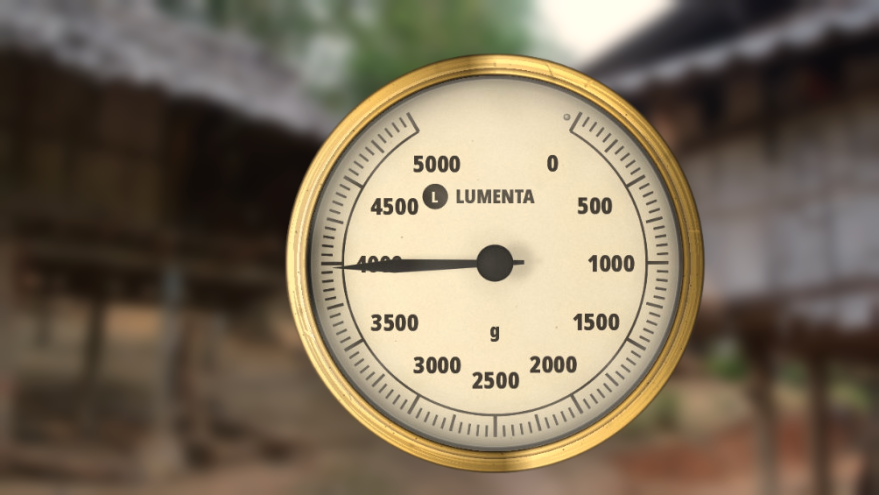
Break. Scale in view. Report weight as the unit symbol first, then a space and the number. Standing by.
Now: g 3975
